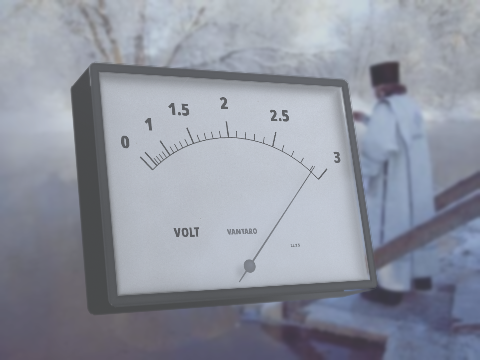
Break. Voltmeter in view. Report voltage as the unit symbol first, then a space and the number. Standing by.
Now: V 2.9
